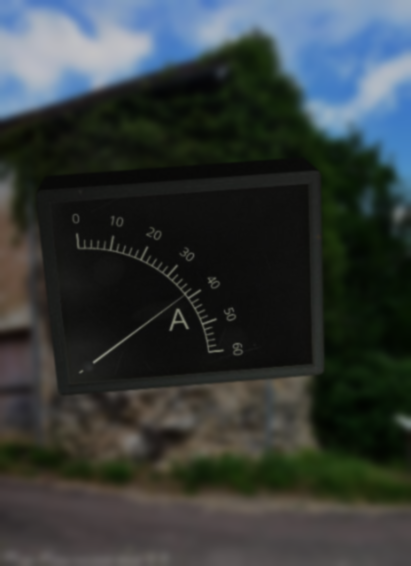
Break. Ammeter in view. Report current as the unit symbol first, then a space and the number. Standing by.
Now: A 38
